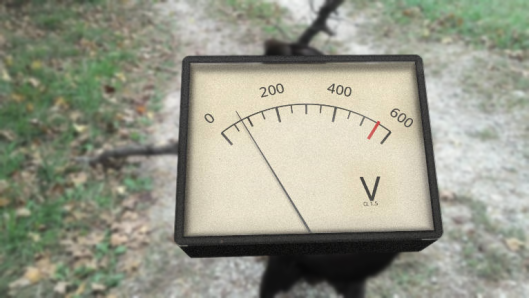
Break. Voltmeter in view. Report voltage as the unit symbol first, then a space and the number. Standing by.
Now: V 75
